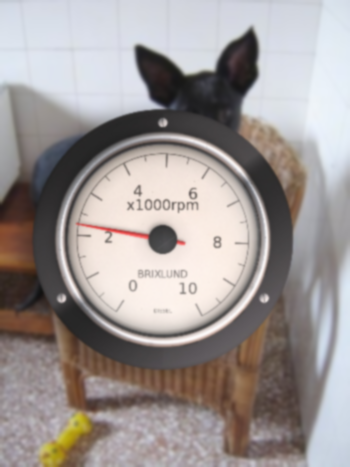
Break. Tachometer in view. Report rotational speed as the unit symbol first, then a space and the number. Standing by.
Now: rpm 2250
